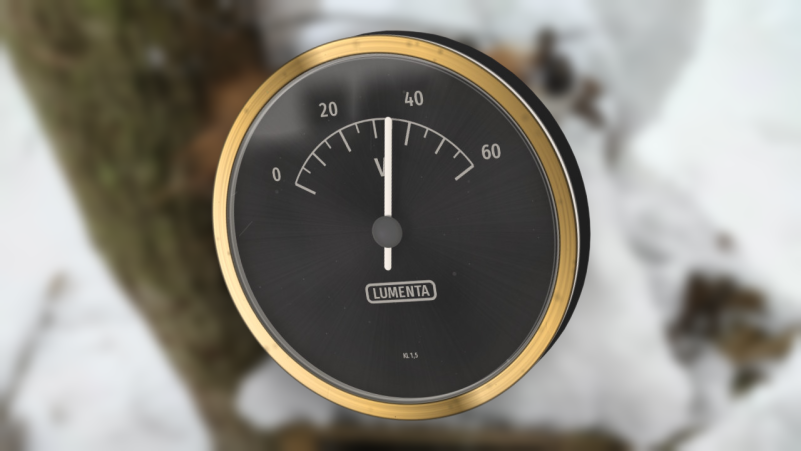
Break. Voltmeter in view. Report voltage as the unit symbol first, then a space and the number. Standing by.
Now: V 35
